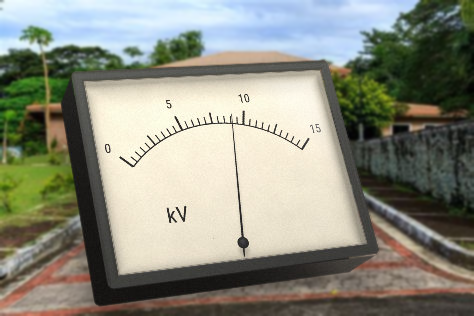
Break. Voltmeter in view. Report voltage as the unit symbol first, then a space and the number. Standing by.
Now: kV 9
